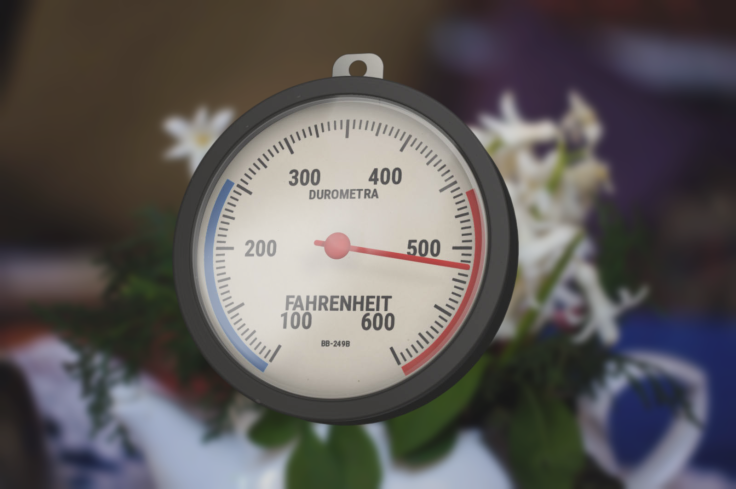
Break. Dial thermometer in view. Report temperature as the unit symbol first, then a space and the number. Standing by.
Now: °F 515
